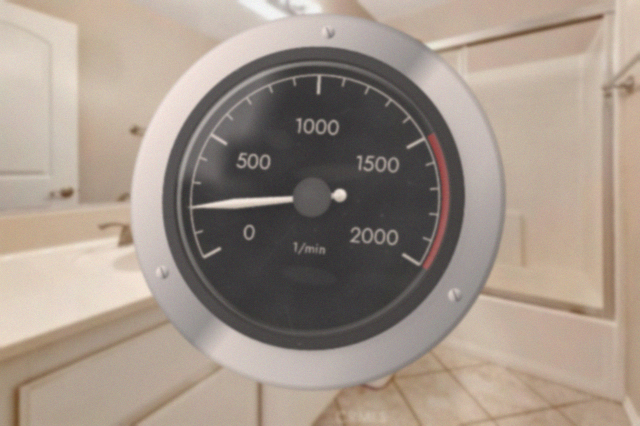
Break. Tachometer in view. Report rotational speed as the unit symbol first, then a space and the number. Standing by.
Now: rpm 200
